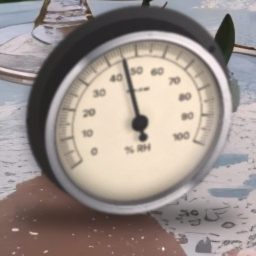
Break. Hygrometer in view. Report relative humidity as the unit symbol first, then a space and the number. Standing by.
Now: % 45
